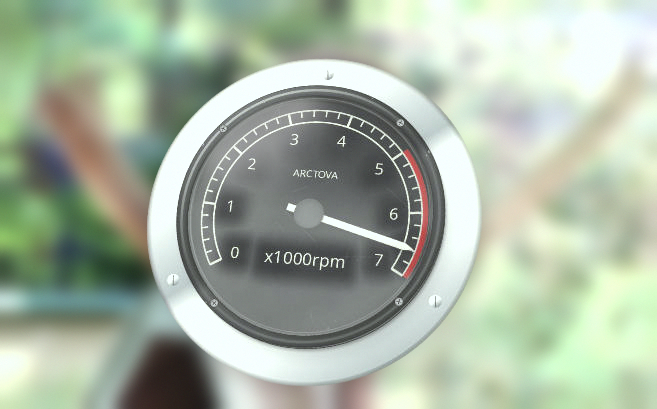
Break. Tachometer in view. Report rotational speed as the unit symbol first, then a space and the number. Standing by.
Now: rpm 6600
